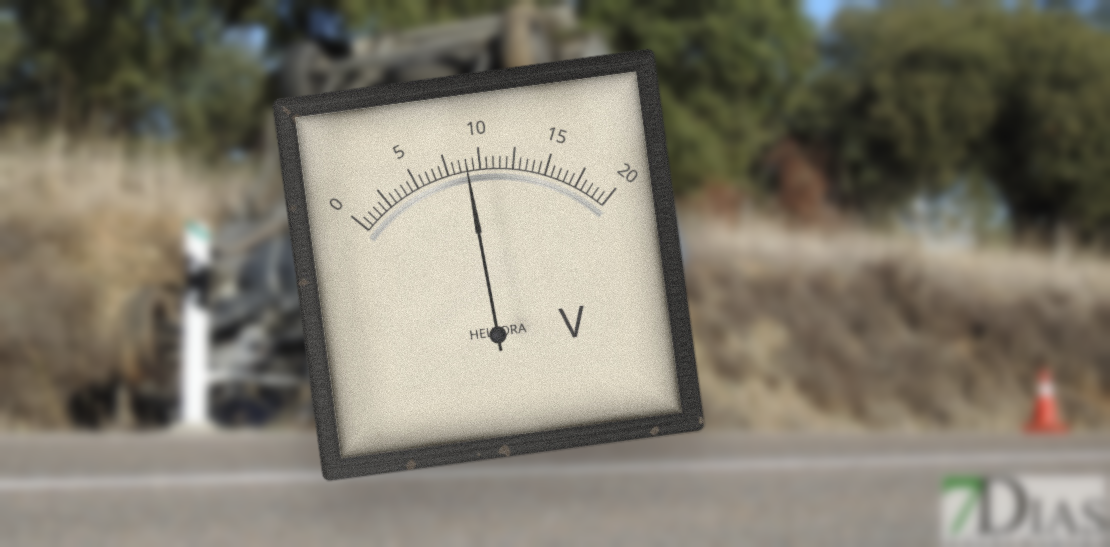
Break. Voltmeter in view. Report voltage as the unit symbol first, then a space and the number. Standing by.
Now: V 9
